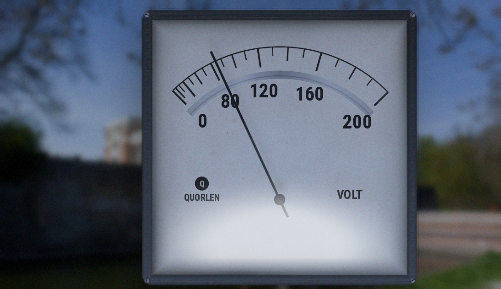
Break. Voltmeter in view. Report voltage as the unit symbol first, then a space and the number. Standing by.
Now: V 85
